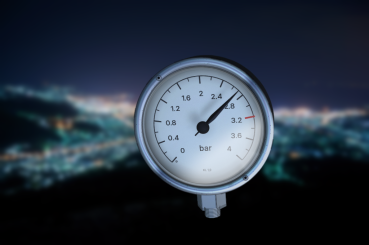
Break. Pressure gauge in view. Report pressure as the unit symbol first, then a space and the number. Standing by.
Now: bar 2.7
